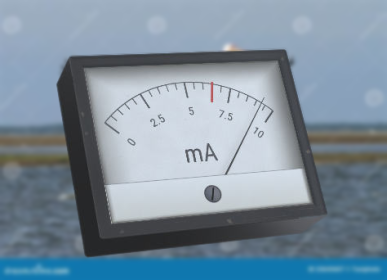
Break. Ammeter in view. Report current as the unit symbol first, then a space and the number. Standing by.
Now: mA 9.25
